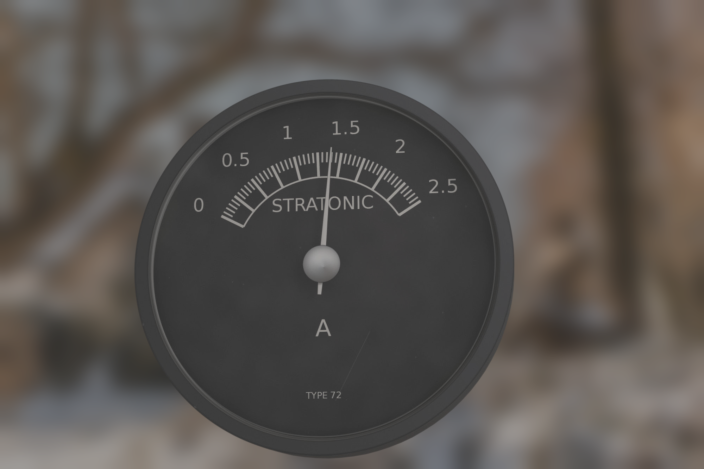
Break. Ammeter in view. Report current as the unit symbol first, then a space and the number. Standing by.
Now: A 1.4
